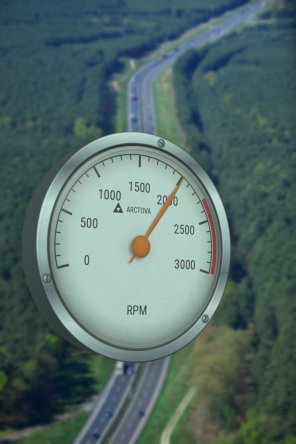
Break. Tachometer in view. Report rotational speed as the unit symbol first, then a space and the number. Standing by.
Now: rpm 2000
